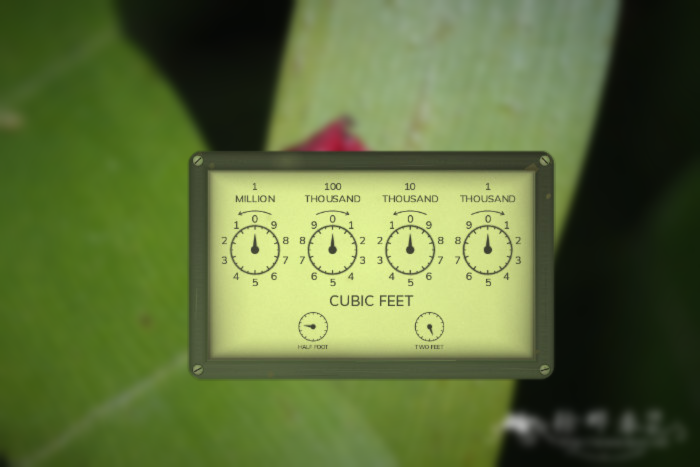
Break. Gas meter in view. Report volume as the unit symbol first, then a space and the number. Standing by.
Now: ft³ 0
